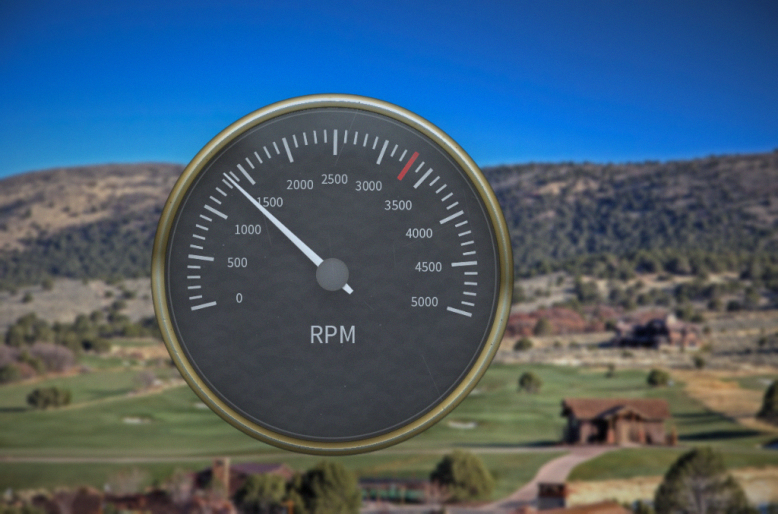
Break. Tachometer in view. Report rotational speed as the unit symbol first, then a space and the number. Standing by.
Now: rpm 1350
